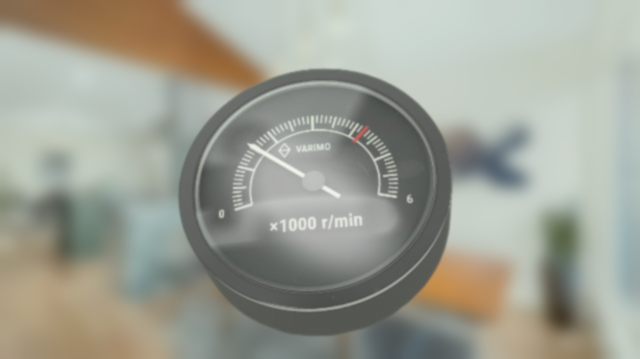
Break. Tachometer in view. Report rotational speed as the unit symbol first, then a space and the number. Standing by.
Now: rpm 1500
